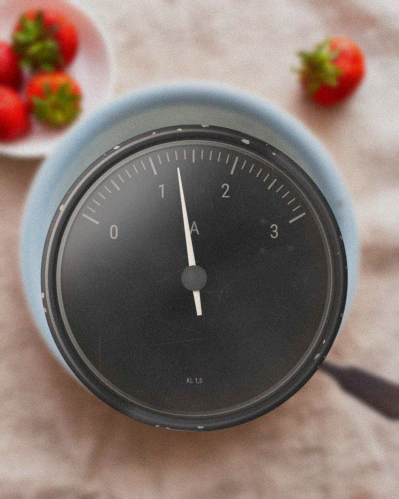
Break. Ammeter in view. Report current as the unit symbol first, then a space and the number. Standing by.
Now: A 1.3
